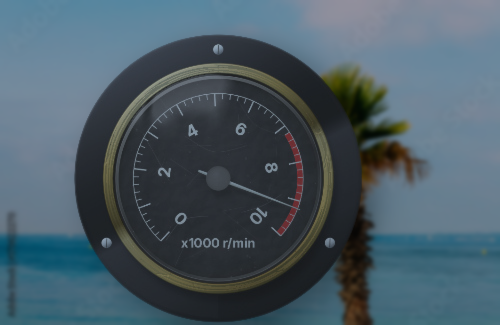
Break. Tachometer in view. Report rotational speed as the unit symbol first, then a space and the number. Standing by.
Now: rpm 9200
